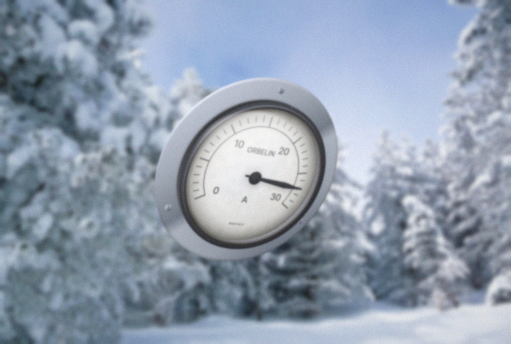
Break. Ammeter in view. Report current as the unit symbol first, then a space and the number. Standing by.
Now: A 27
